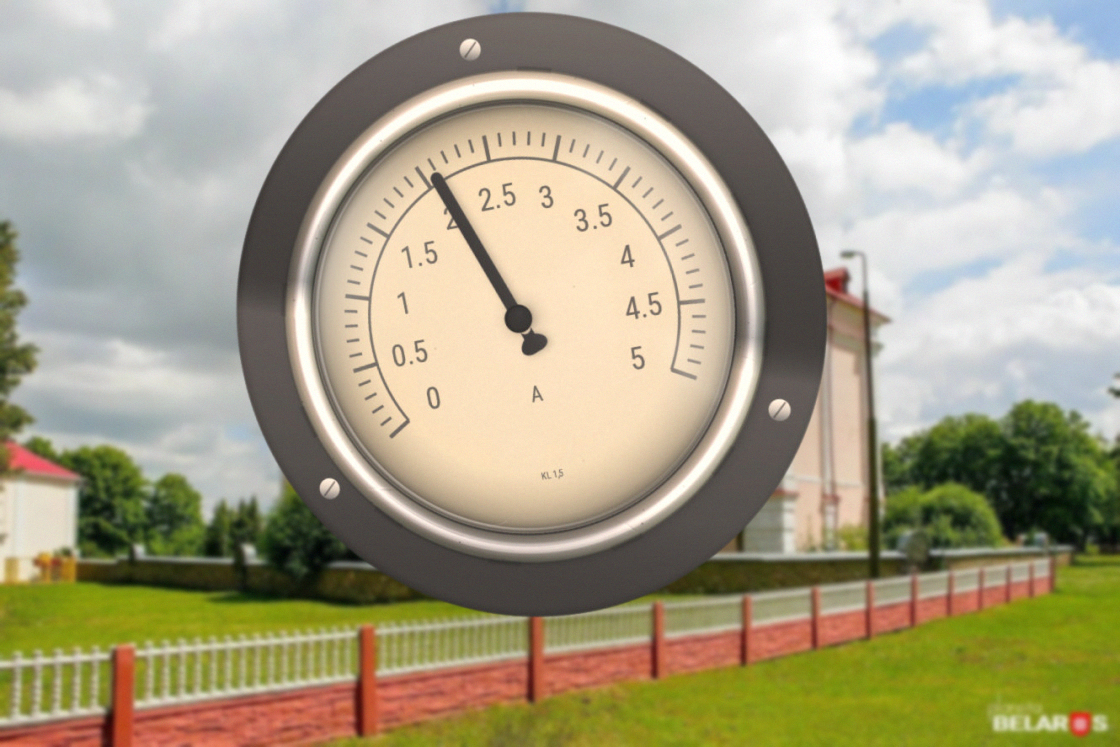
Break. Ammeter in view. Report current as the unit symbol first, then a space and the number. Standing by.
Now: A 2.1
